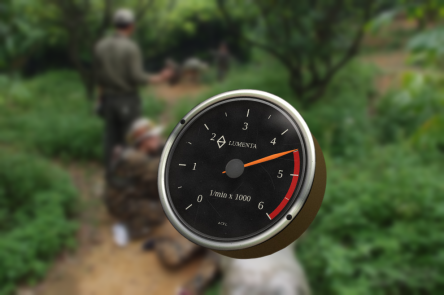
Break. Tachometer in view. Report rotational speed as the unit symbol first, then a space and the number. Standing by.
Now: rpm 4500
